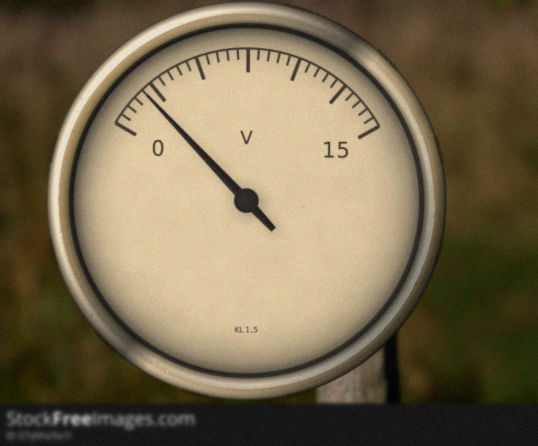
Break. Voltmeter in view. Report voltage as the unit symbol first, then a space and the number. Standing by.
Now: V 2
